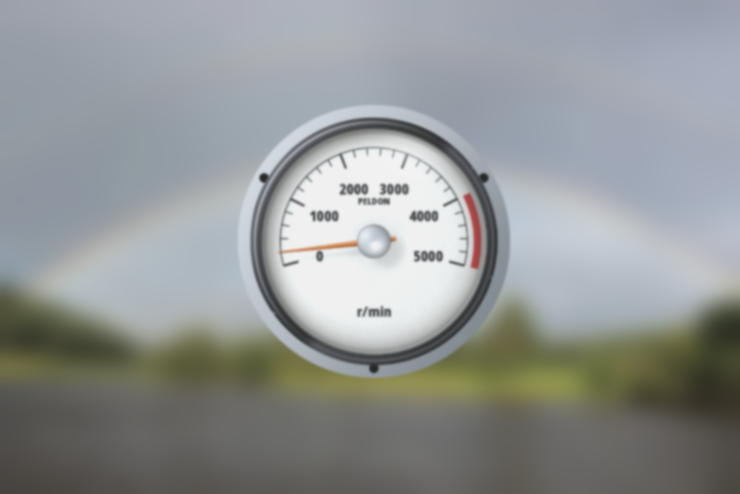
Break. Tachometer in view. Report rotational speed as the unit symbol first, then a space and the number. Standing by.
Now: rpm 200
